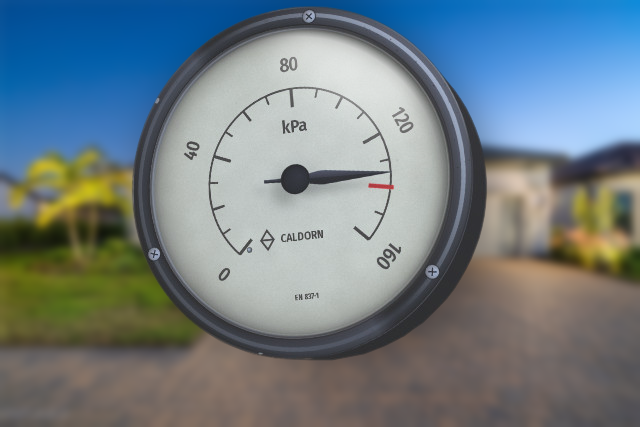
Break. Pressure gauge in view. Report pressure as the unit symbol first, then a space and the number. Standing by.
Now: kPa 135
